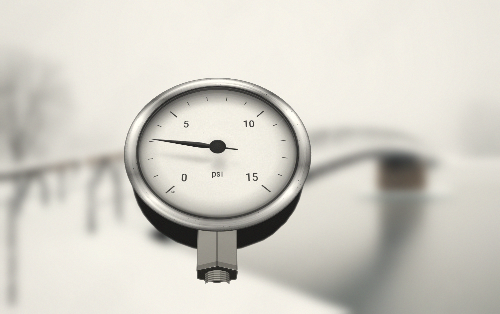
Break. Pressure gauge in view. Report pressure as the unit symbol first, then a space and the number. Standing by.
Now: psi 3
